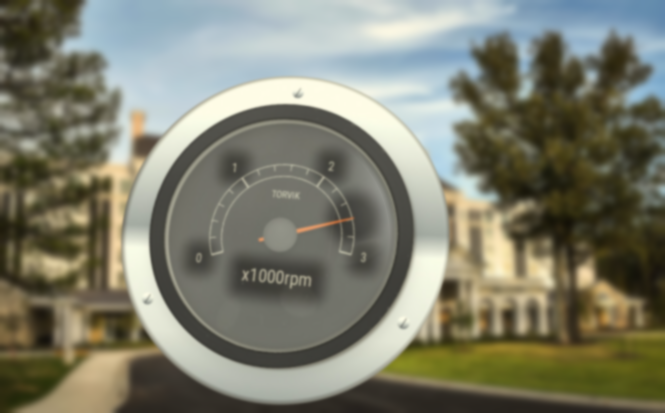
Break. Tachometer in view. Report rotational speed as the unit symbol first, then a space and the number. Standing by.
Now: rpm 2600
